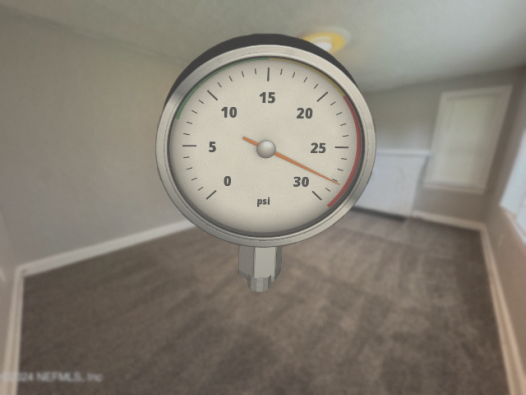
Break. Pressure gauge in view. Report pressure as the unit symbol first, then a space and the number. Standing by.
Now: psi 28
